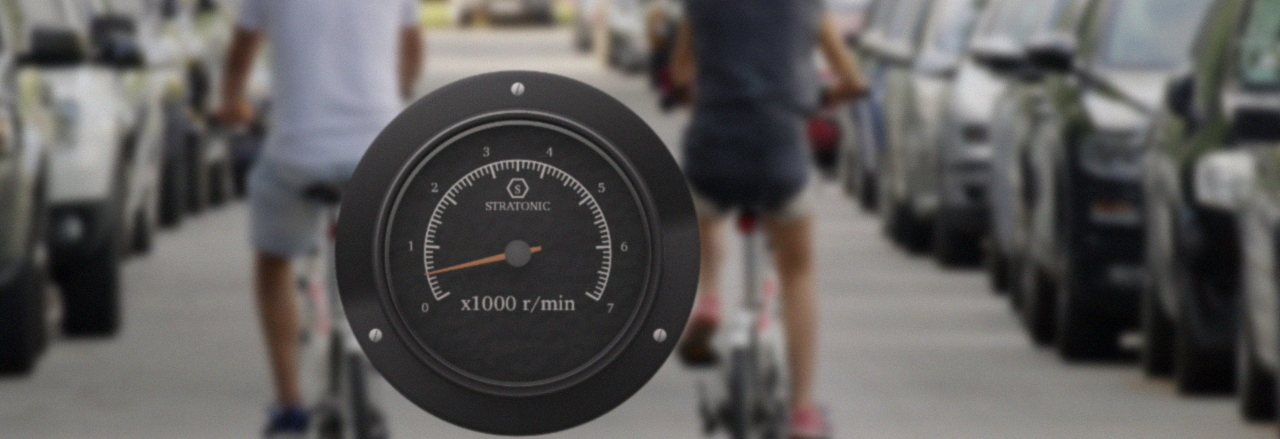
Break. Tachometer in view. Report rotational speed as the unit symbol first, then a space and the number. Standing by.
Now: rpm 500
